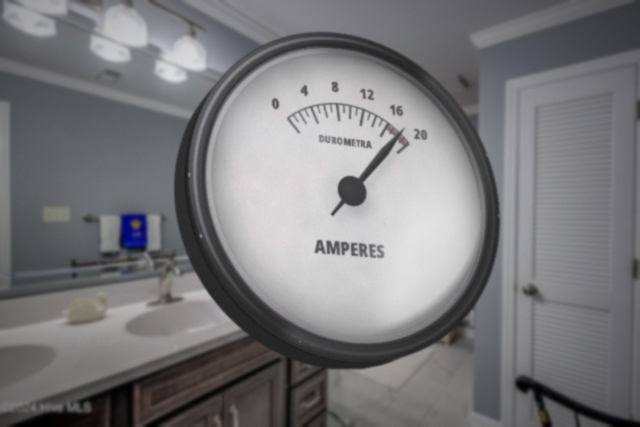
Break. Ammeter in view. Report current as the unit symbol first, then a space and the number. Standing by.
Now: A 18
